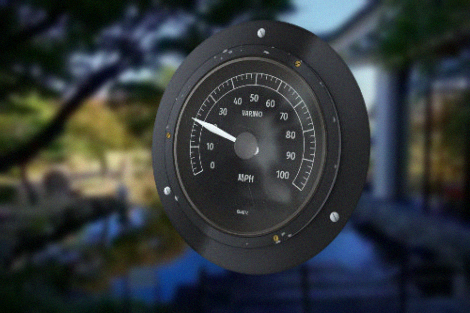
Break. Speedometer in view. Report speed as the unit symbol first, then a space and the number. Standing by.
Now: mph 20
